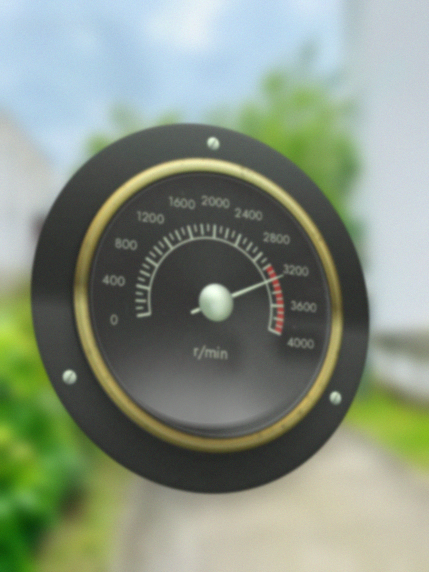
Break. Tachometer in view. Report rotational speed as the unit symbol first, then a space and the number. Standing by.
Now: rpm 3200
